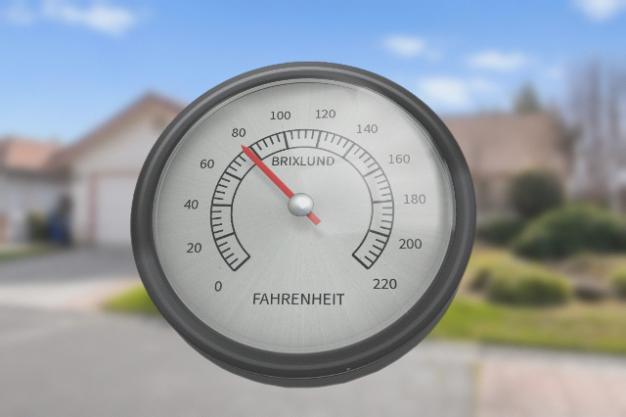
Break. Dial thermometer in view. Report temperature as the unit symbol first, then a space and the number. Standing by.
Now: °F 76
